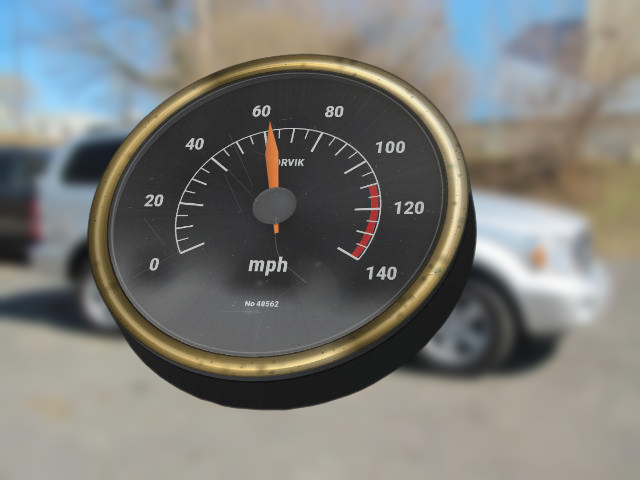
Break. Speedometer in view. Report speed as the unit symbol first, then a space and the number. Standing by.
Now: mph 62.5
